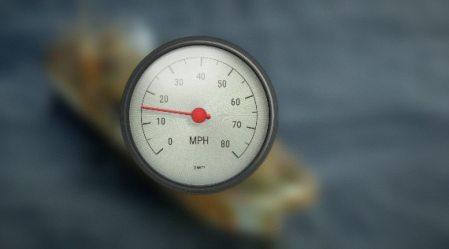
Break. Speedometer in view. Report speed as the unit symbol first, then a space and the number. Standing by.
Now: mph 15
